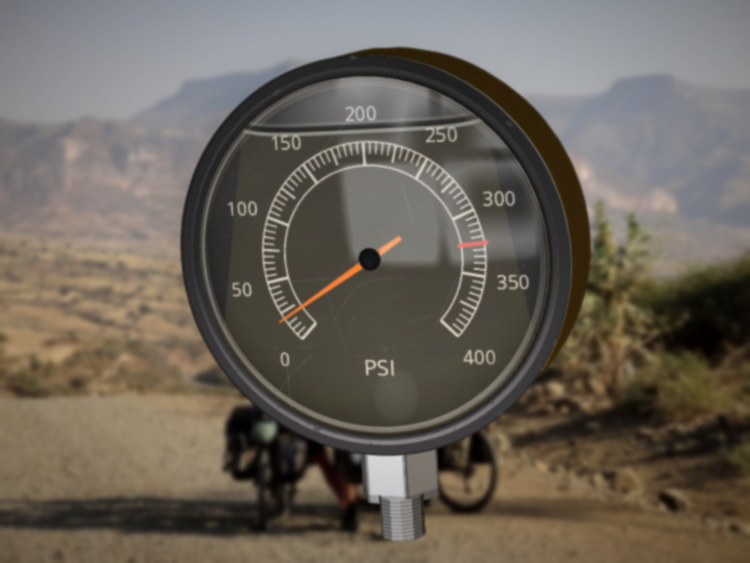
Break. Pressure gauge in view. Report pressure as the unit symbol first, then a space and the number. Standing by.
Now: psi 20
